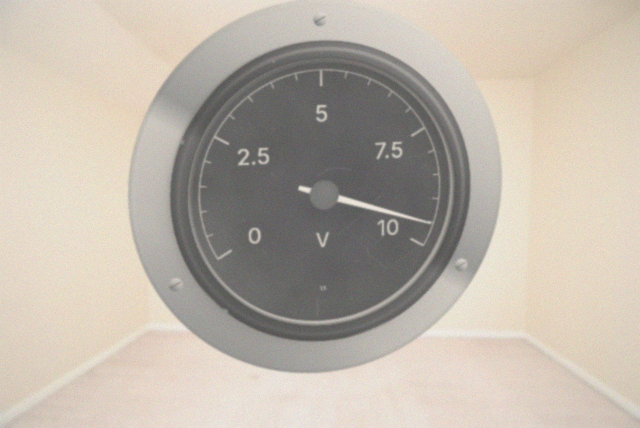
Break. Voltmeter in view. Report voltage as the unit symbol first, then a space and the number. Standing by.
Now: V 9.5
